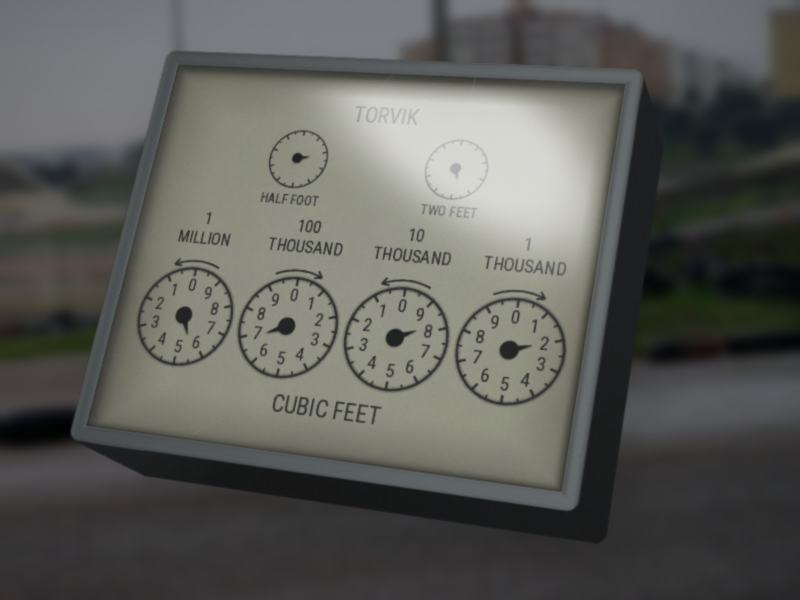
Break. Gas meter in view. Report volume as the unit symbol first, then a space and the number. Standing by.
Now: ft³ 568200
